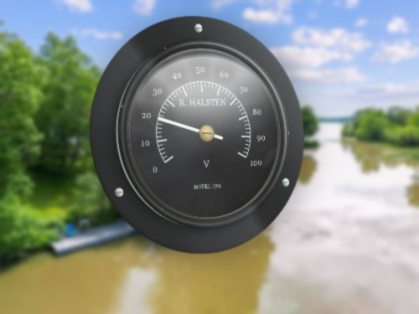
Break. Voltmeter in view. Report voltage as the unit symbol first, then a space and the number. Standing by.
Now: V 20
